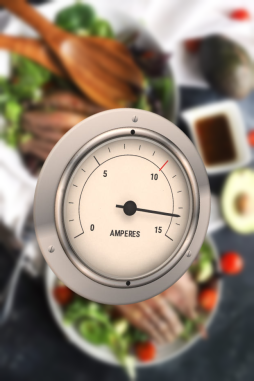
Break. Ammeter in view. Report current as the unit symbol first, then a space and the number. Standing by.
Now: A 13.5
